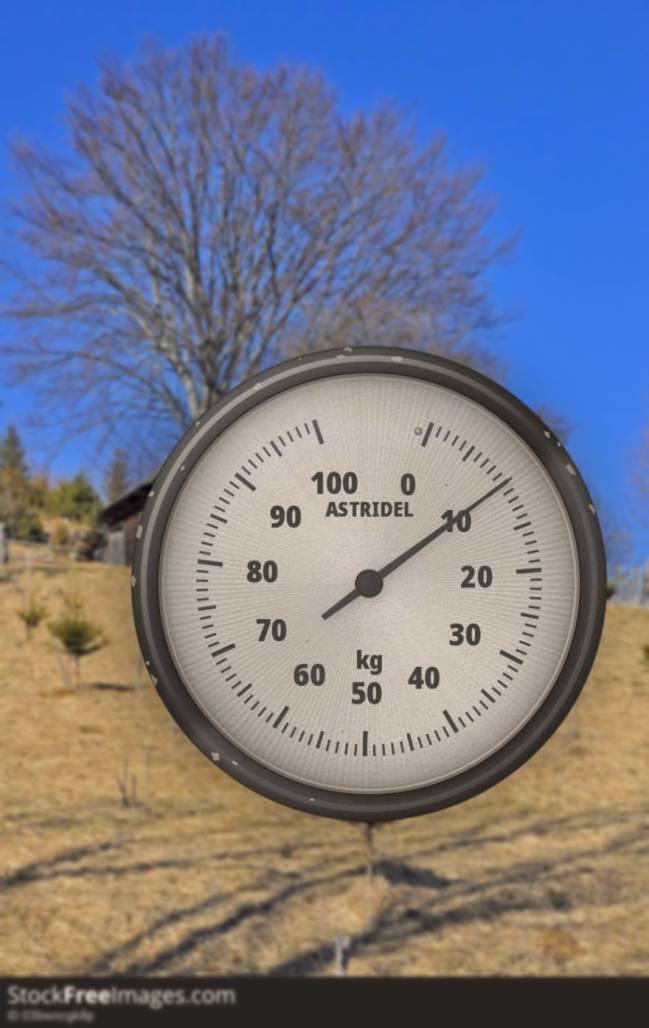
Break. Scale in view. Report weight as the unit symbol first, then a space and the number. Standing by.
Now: kg 10
